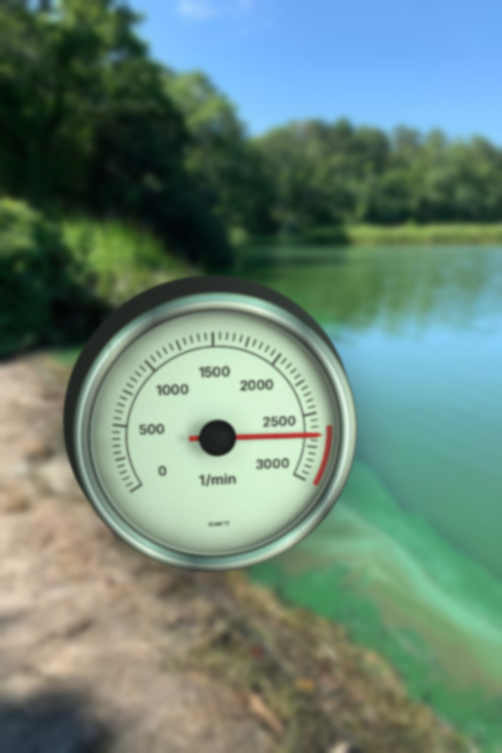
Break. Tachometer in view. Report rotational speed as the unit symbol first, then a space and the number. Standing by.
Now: rpm 2650
